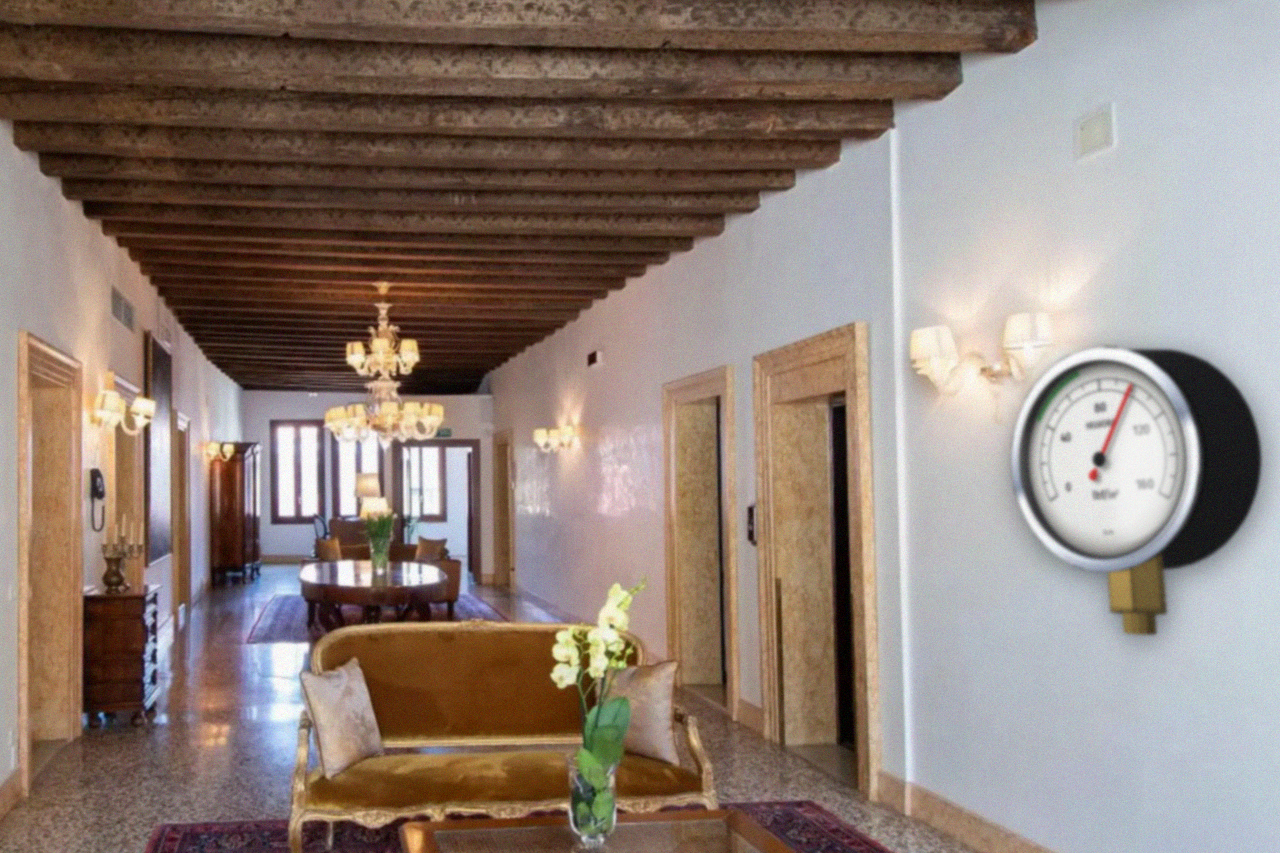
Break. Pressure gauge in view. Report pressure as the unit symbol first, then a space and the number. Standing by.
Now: psi 100
